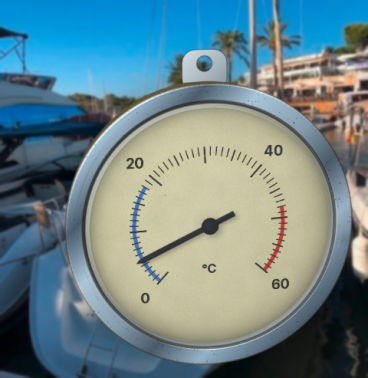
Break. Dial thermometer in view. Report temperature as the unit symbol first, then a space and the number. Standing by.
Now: °C 5
